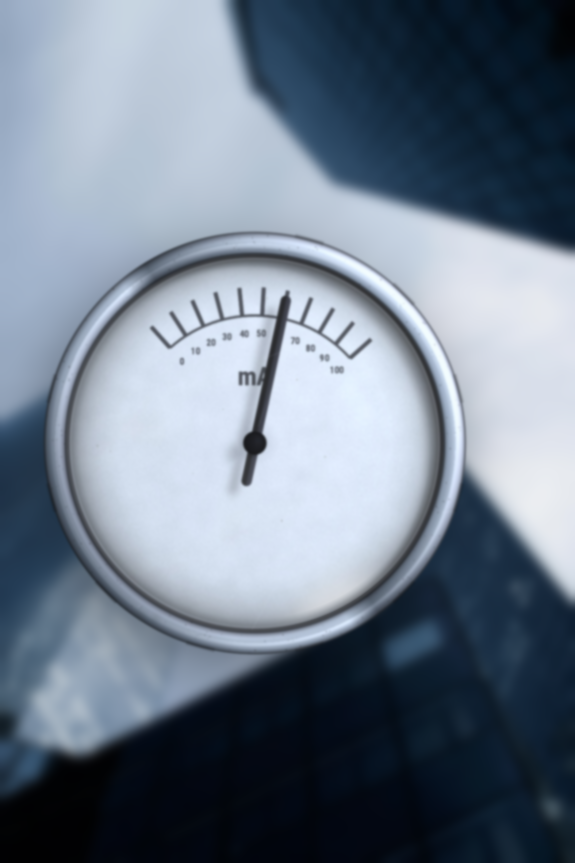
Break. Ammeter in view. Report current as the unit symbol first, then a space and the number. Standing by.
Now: mA 60
